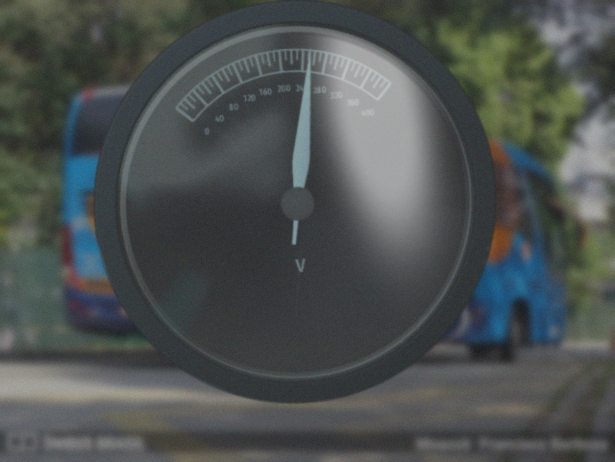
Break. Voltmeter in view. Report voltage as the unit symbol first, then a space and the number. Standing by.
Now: V 250
